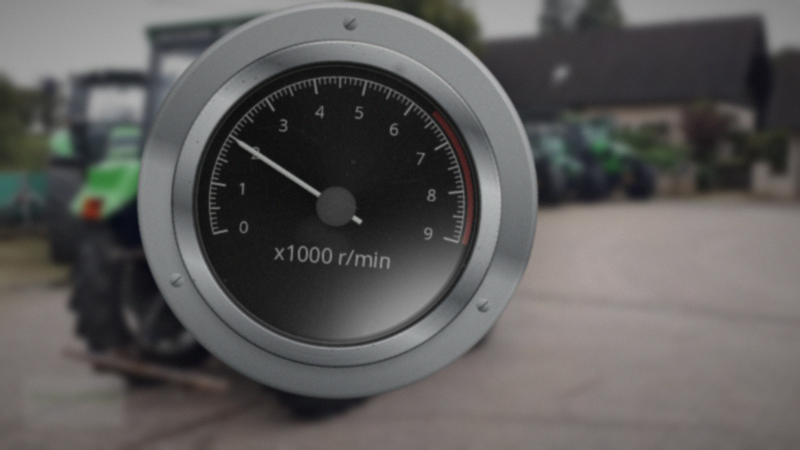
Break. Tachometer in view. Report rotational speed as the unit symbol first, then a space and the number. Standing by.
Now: rpm 2000
